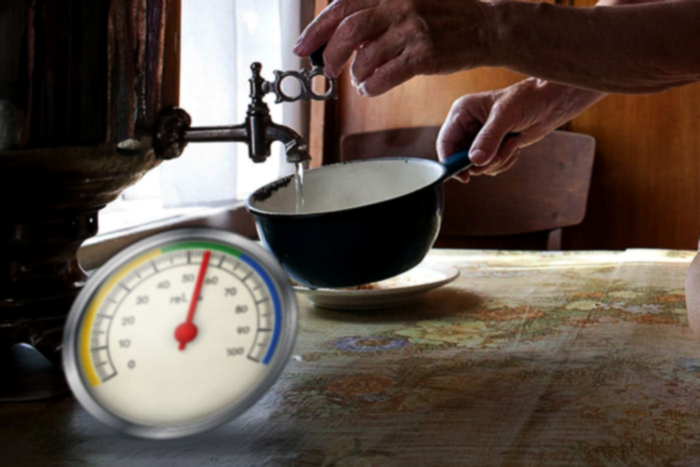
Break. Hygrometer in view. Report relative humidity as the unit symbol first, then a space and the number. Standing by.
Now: % 55
